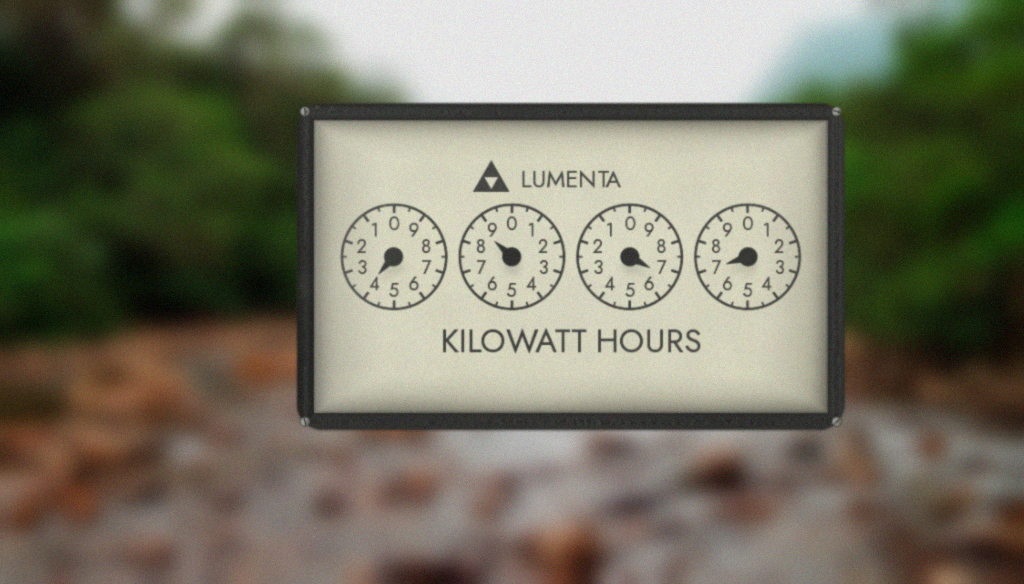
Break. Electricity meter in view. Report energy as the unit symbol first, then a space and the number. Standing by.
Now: kWh 3867
